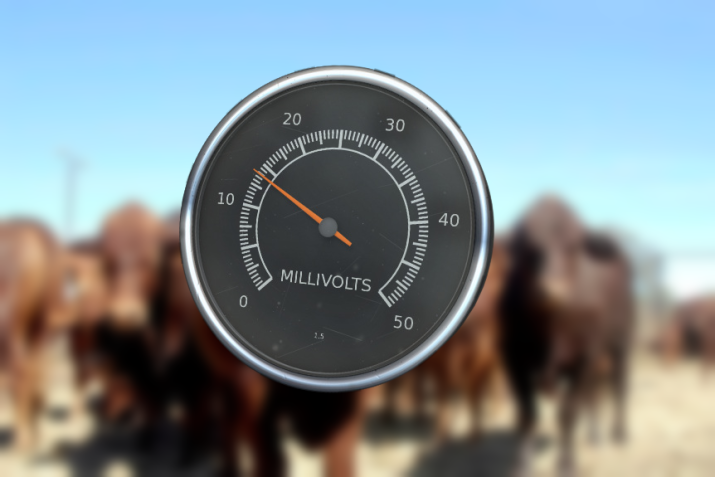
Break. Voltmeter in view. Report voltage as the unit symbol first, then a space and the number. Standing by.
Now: mV 14
